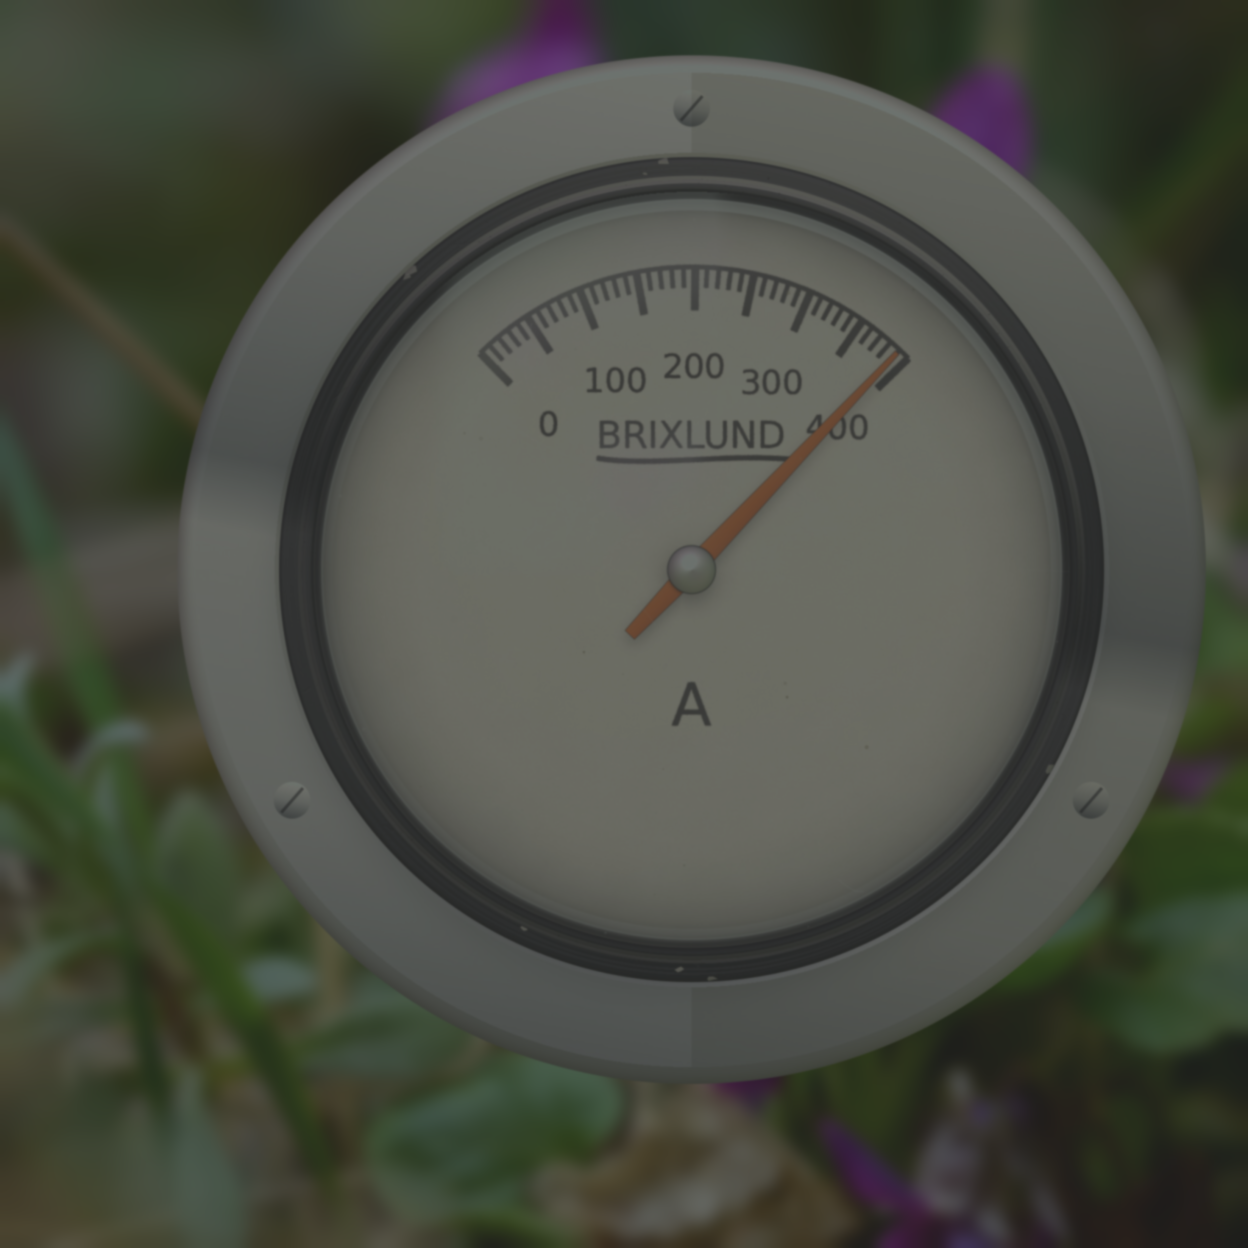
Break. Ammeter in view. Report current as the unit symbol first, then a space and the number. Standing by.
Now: A 390
